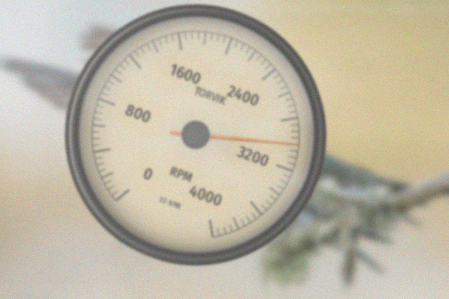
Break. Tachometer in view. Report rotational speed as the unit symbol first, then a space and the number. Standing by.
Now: rpm 3000
